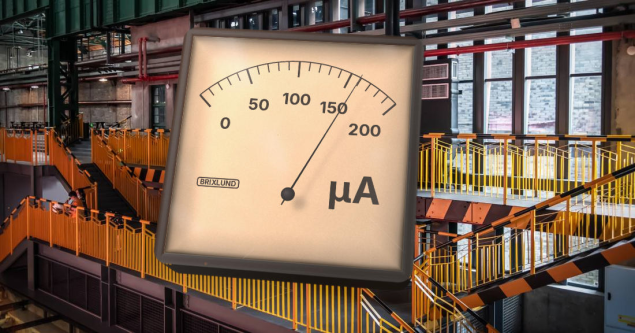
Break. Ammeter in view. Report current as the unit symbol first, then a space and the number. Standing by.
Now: µA 160
